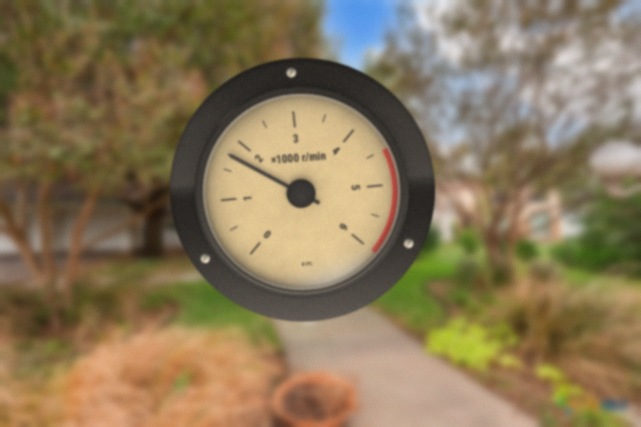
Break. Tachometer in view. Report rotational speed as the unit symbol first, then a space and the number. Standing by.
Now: rpm 1750
